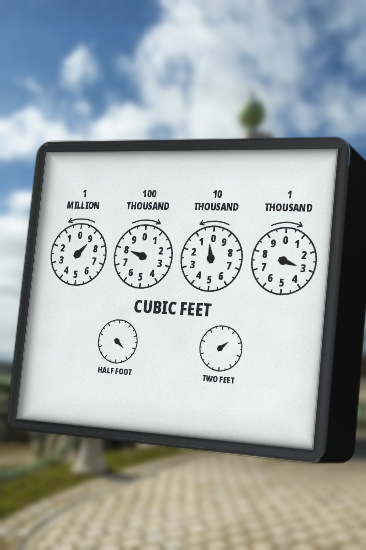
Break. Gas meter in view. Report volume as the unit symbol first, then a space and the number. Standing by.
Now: ft³ 880300
